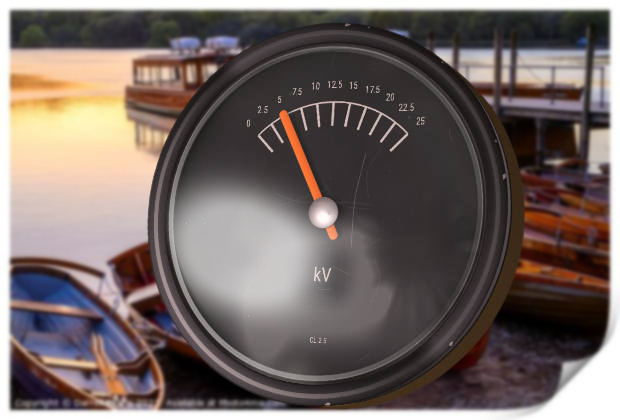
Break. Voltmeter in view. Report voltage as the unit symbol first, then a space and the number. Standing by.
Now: kV 5
